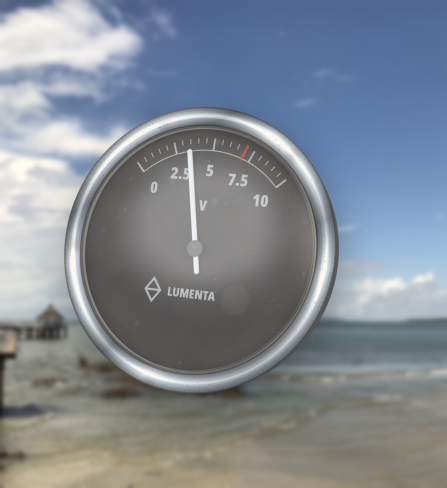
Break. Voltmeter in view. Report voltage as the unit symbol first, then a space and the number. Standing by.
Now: V 3.5
